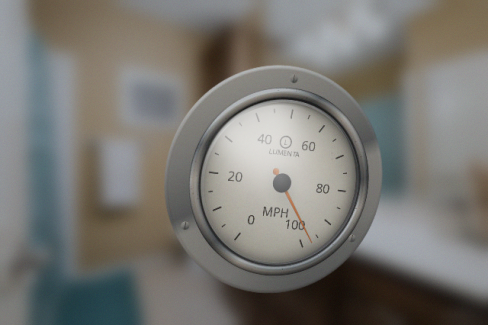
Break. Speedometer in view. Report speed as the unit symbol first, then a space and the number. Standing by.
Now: mph 97.5
